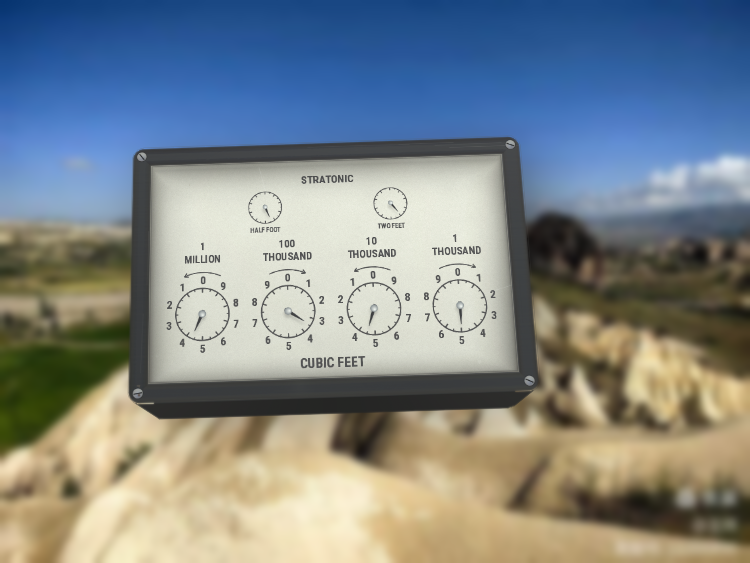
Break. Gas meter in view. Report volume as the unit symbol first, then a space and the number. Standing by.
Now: ft³ 434500
